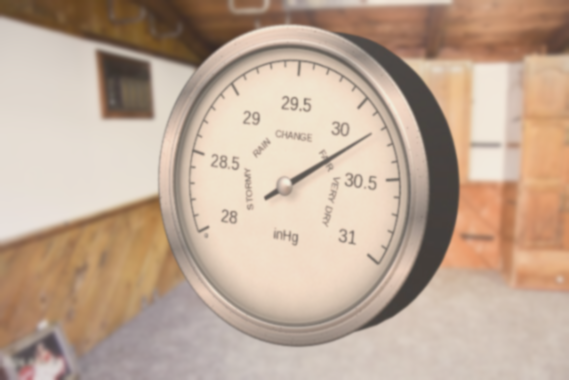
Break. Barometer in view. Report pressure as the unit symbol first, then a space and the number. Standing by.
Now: inHg 30.2
